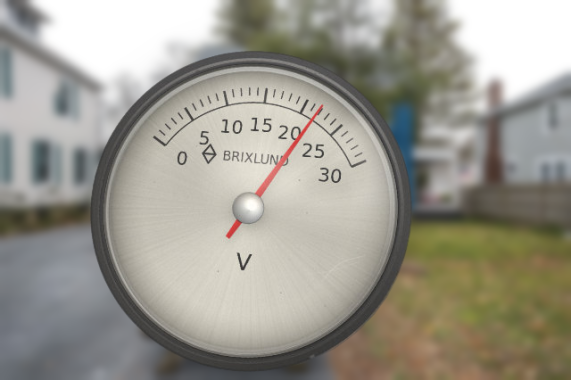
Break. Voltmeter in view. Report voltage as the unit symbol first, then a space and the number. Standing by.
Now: V 22
